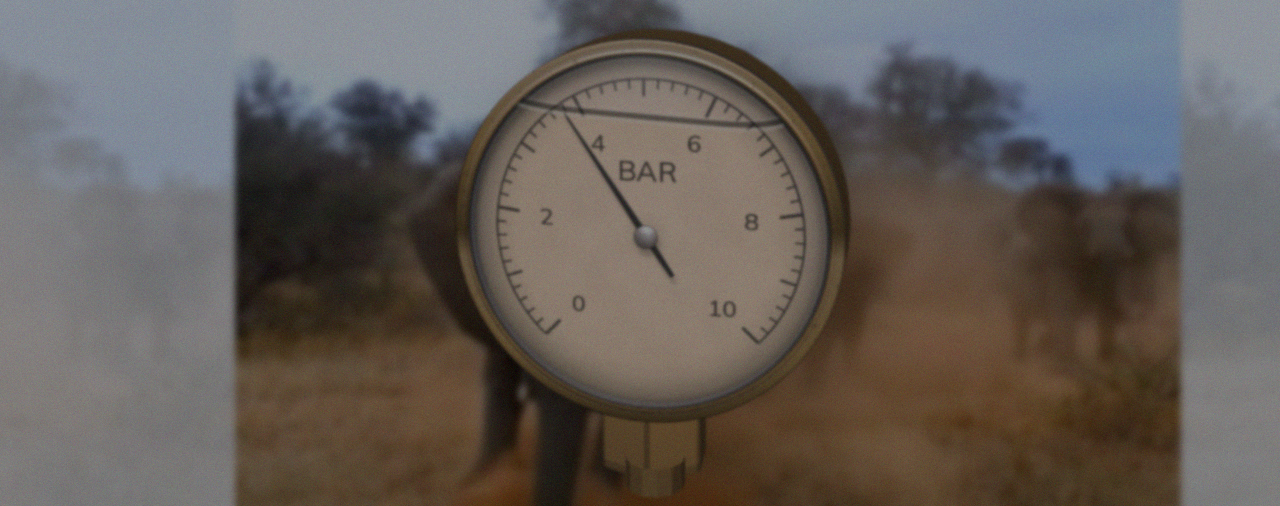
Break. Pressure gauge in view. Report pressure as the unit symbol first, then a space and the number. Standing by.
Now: bar 3.8
